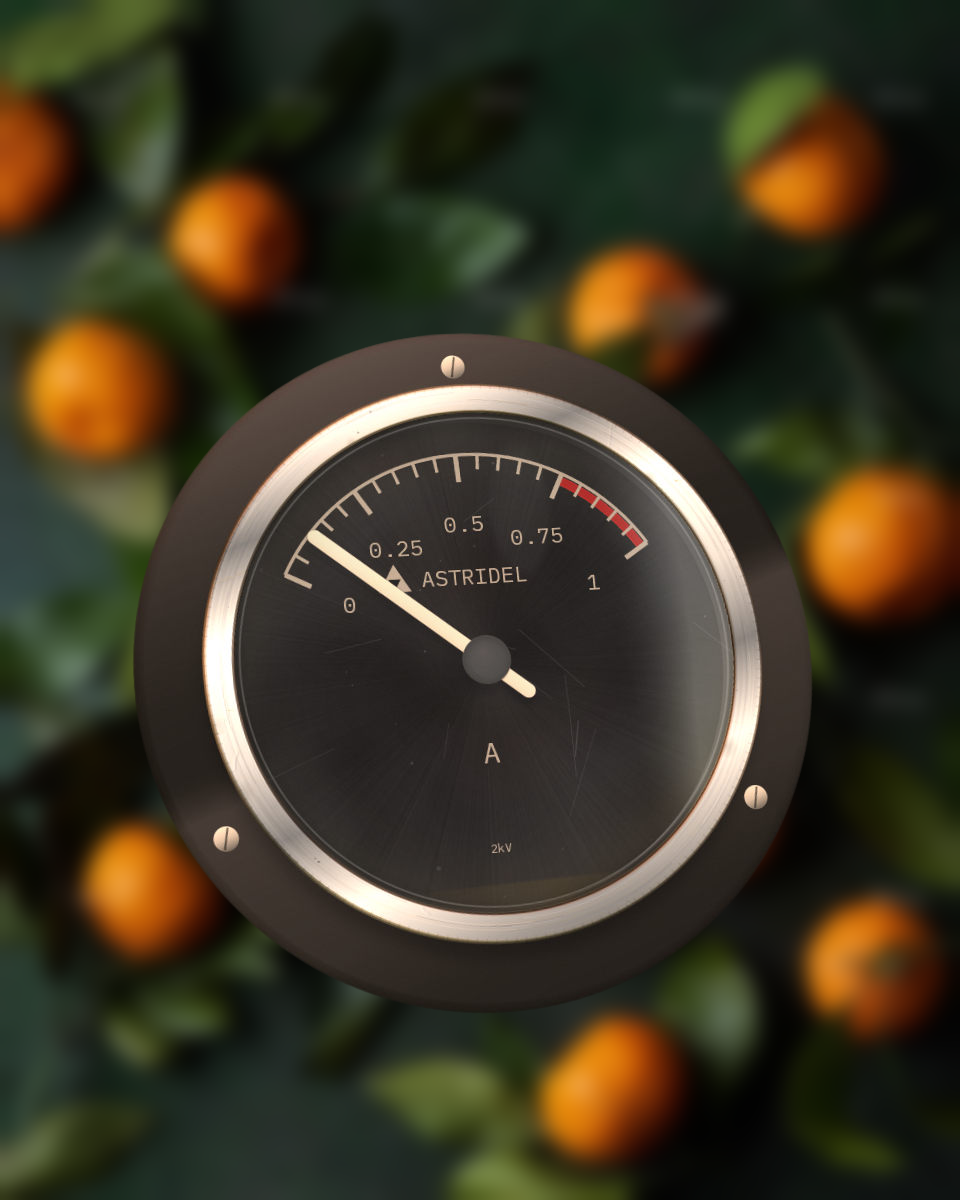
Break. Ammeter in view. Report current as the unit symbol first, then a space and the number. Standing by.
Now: A 0.1
